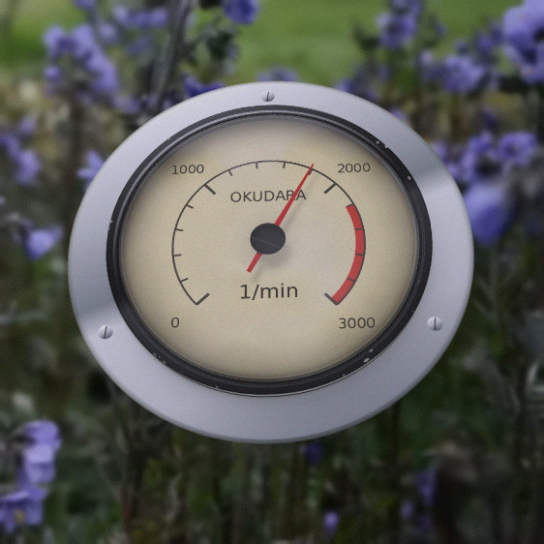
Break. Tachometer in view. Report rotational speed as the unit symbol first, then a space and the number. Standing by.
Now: rpm 1800
